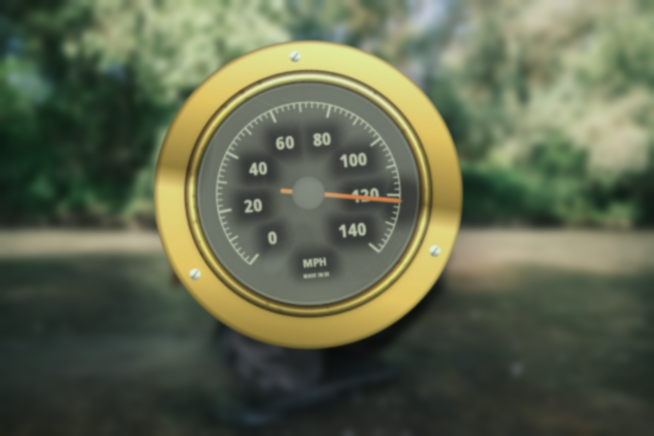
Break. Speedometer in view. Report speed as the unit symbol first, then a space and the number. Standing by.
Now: mph 122
